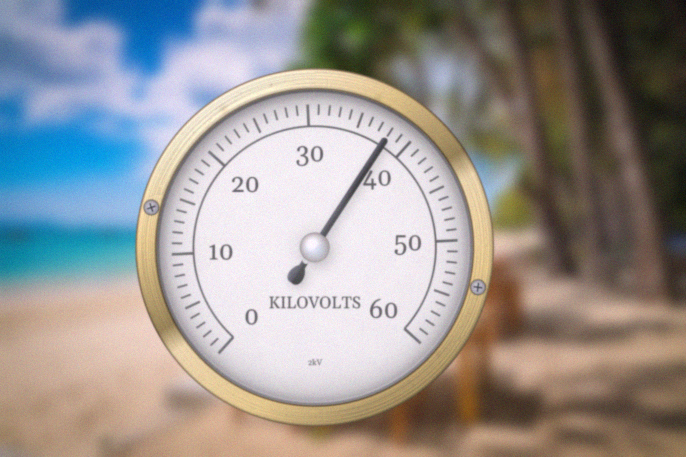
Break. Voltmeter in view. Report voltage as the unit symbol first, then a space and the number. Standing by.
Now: kV 38
